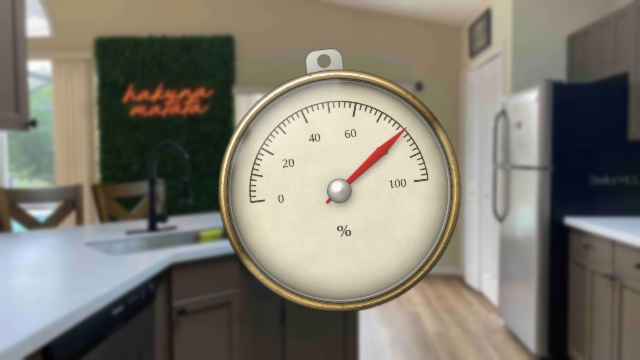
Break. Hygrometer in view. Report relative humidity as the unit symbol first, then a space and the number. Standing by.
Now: % 80
